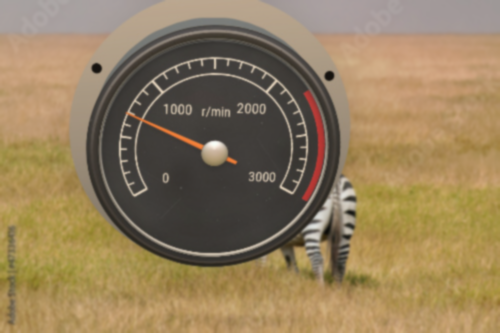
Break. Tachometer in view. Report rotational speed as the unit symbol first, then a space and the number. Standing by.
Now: rpm 700
